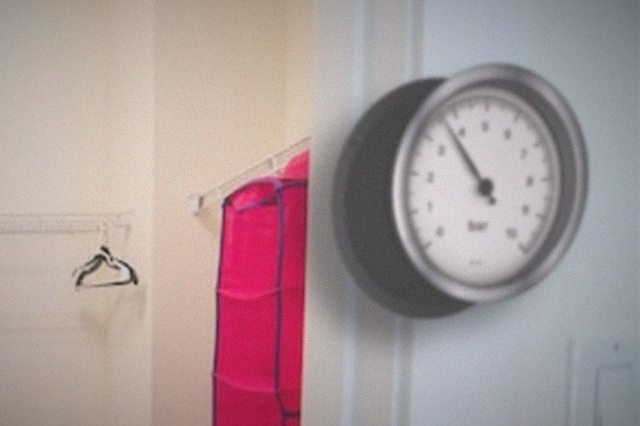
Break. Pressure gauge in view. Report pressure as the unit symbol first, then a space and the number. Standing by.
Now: bar 3.5
